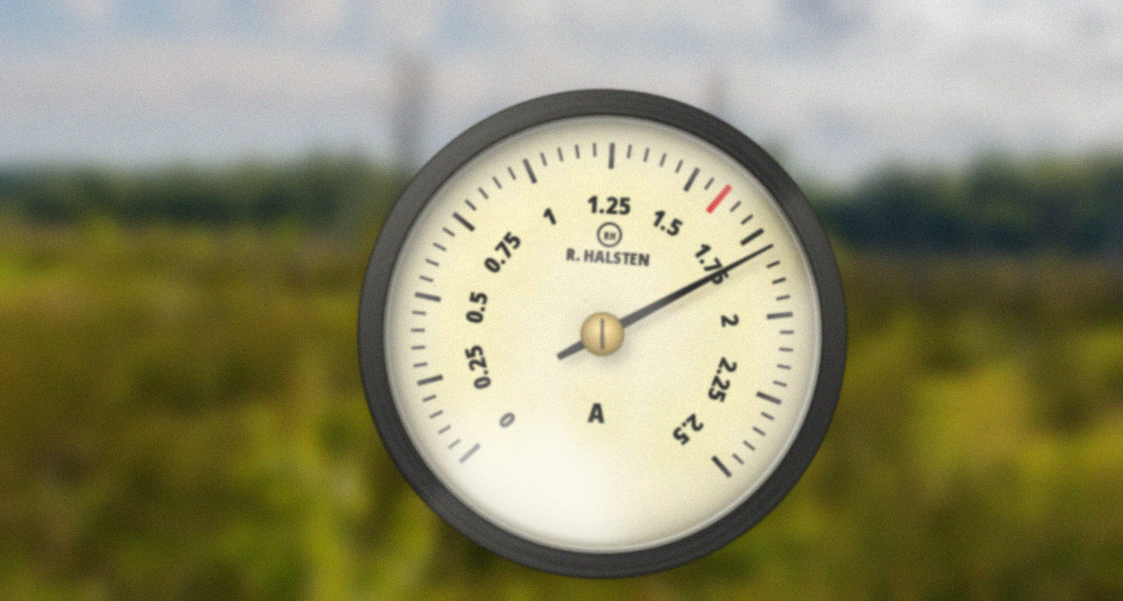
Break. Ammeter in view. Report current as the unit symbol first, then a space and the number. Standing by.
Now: A 1.8
